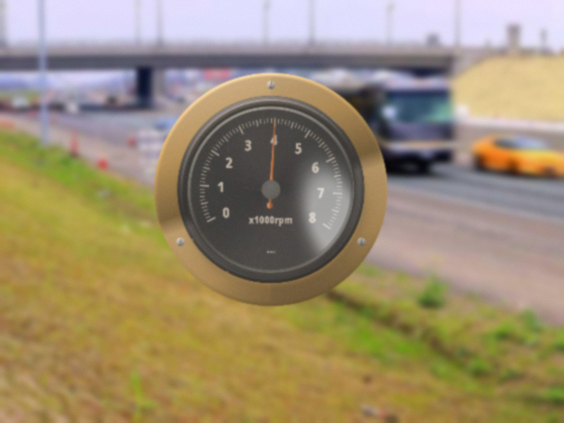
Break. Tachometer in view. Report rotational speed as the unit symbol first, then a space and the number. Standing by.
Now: rpm 4000
